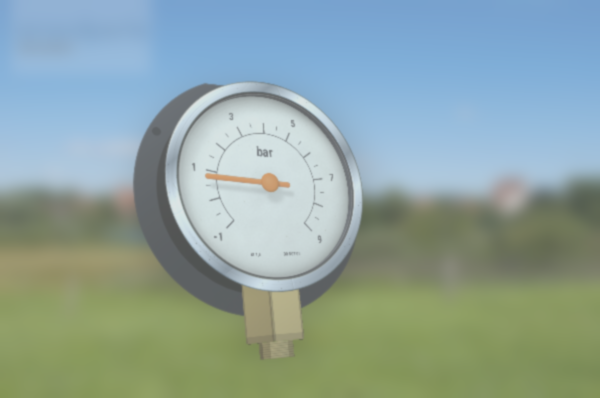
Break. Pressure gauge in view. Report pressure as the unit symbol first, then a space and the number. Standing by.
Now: bar 0.75
